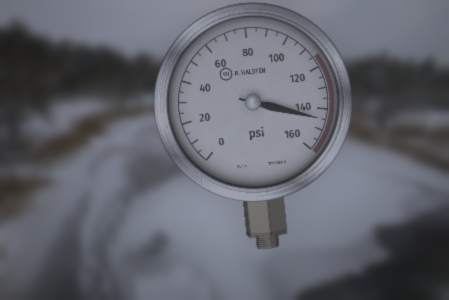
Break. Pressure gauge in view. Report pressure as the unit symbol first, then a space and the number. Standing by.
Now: psi 145
